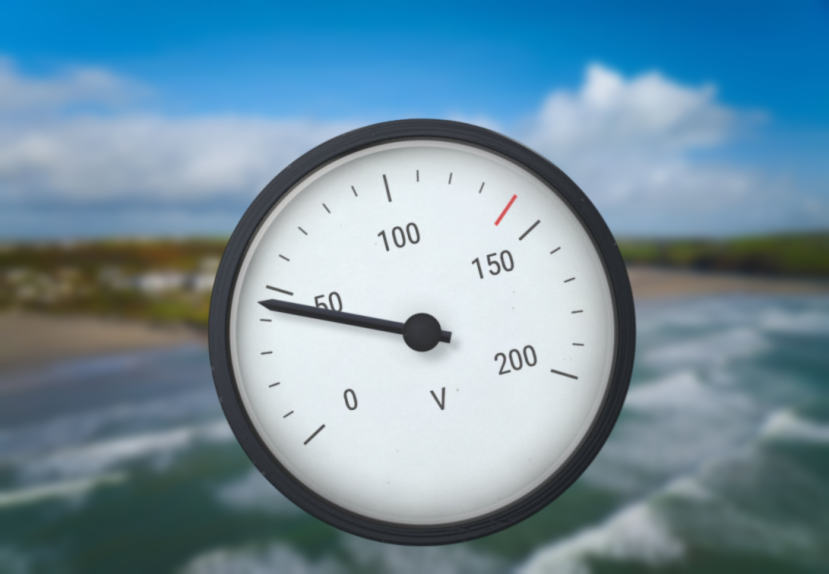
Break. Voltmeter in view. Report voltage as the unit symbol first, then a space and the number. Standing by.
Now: V 45
